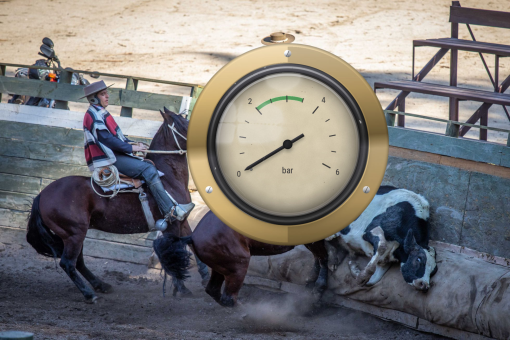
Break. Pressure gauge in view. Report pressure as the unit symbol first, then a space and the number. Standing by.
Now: bar 0
